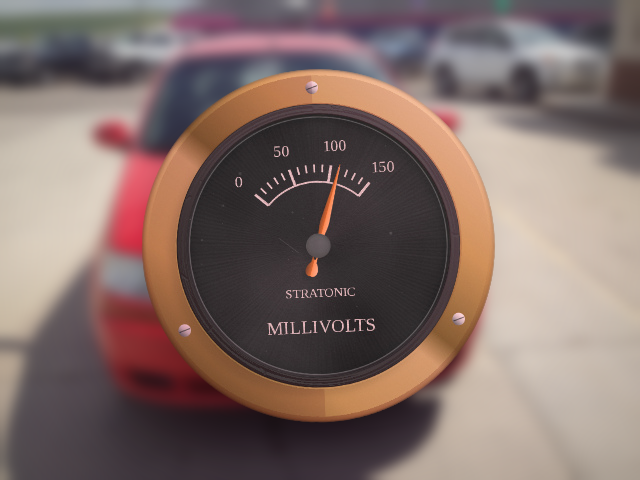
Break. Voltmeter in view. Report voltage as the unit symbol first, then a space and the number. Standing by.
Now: mV 110
